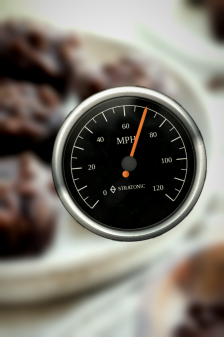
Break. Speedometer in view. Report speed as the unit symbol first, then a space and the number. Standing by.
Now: mph 70
